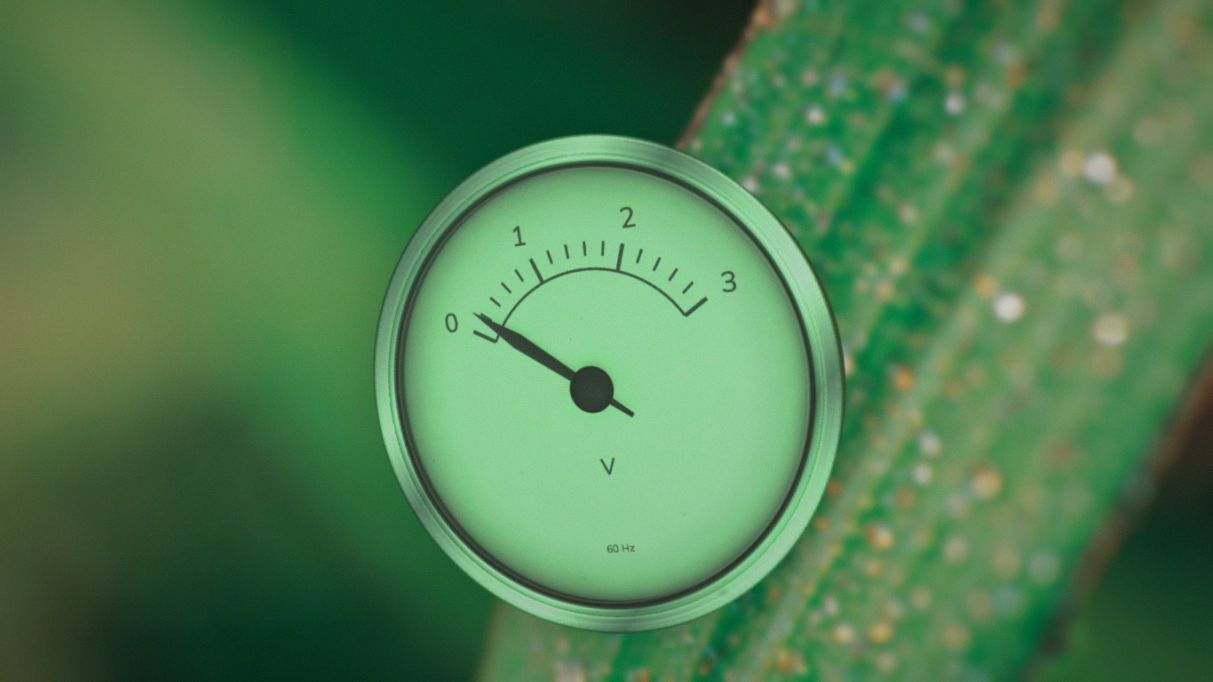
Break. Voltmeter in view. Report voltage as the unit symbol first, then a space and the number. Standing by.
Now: V 0.2
